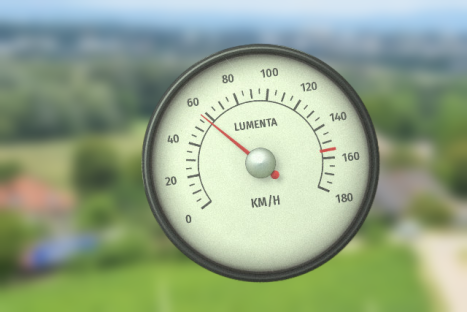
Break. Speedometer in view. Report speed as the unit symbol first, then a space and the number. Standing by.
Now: km/h 57.5
